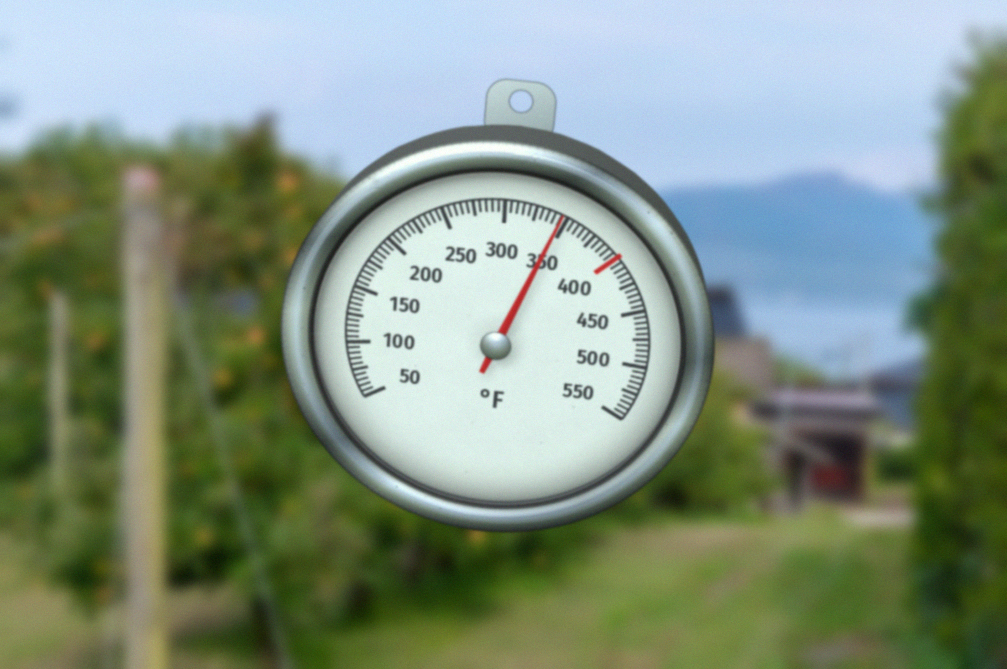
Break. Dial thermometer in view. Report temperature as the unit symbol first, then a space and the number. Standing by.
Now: °F 345
